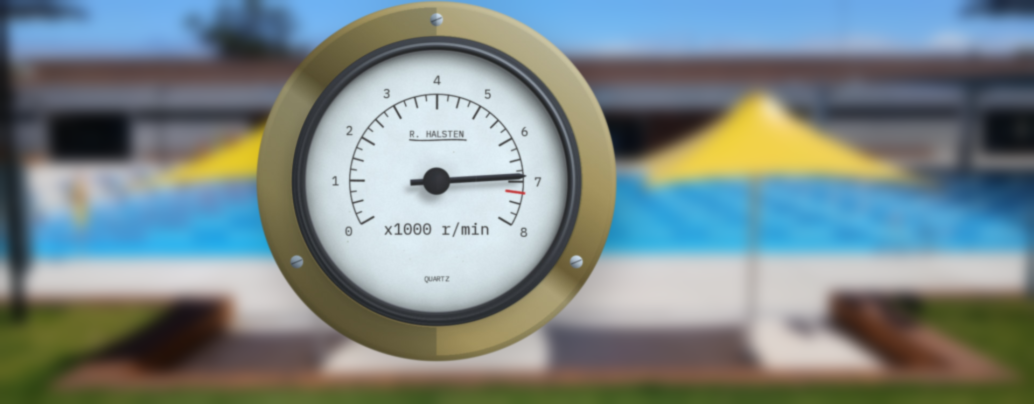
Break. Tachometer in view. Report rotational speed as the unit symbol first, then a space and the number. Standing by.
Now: rpm 6875
